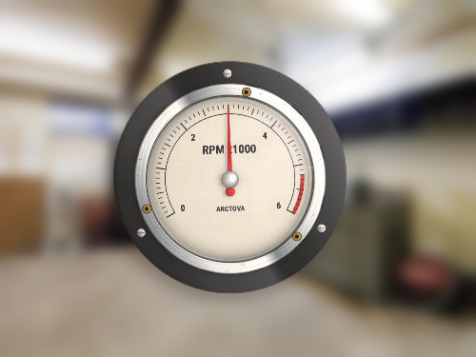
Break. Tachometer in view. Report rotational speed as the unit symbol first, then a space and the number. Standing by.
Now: rpm 3000
